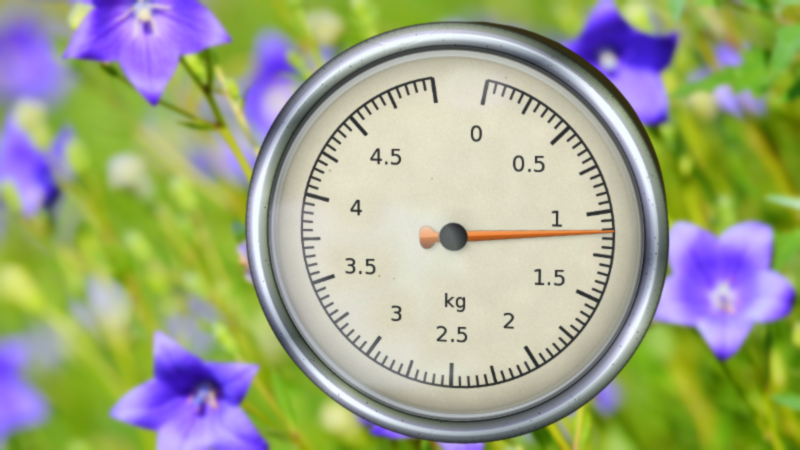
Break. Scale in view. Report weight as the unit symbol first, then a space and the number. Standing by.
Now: kg 1.1
